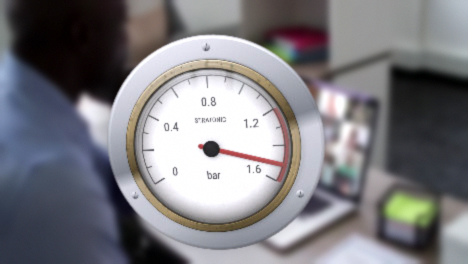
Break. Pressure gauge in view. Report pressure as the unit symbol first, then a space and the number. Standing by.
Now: bar 1.5
